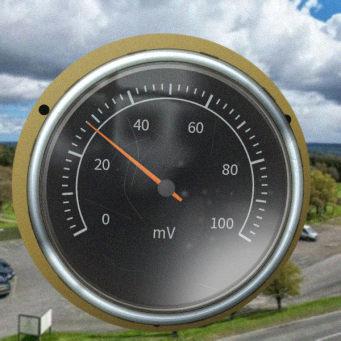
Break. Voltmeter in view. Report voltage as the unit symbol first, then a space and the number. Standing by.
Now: mV 28
